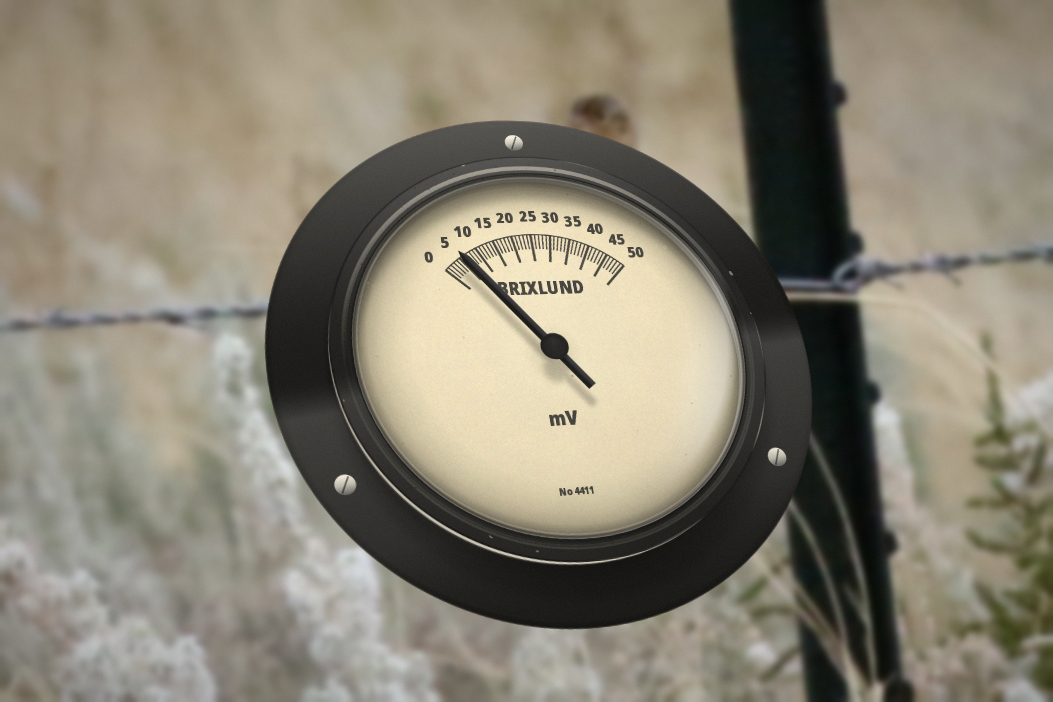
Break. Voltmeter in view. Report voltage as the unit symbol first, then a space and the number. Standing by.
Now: mV 5
